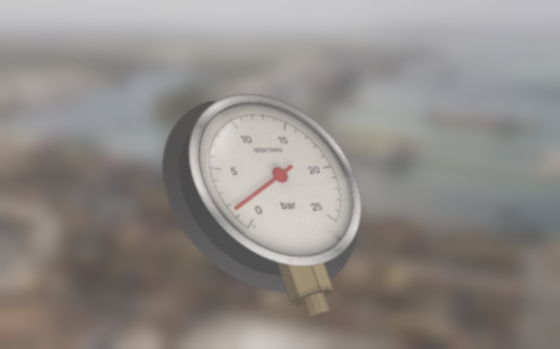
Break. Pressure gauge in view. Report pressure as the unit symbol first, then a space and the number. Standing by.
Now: bar 1.5
